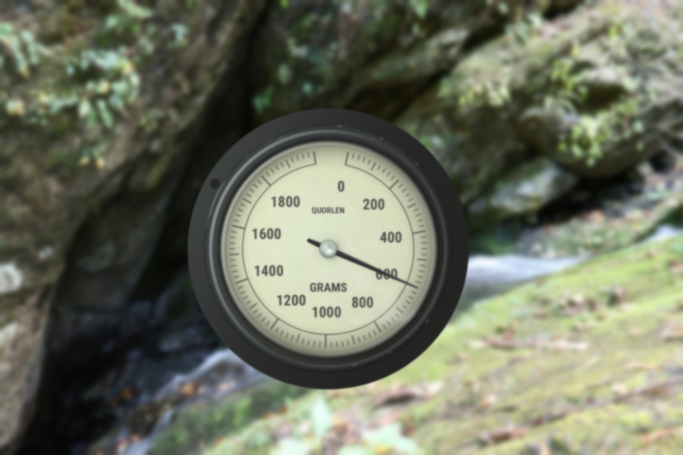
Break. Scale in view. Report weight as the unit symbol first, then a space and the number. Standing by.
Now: g 600
